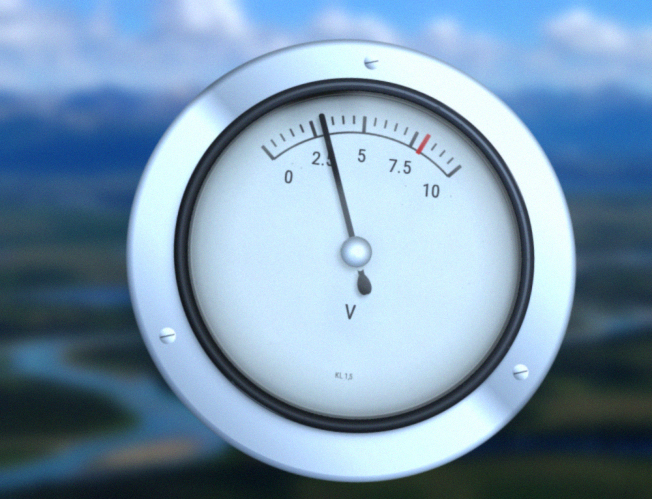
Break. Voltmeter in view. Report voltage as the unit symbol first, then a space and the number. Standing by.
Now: V 3
